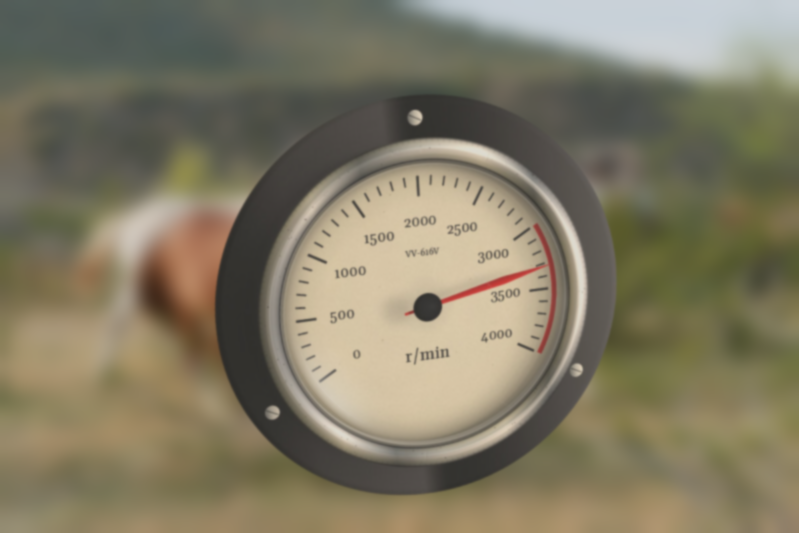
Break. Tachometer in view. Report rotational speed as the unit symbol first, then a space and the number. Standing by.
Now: rpm 3300
